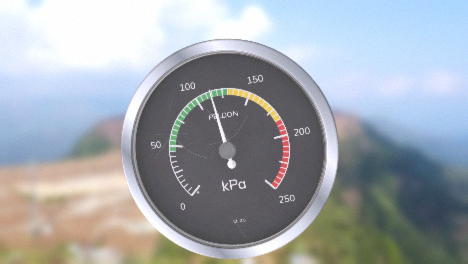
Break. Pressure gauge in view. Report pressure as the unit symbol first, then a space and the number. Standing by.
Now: kPa 115
